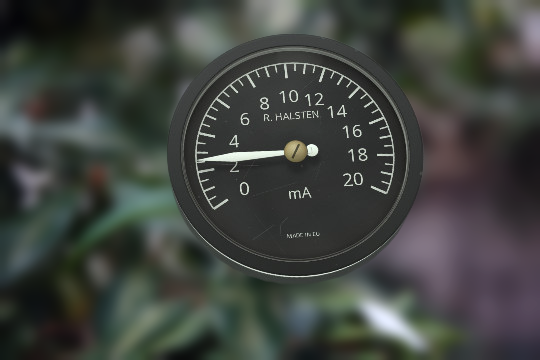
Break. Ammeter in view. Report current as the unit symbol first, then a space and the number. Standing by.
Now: mA 2.5
